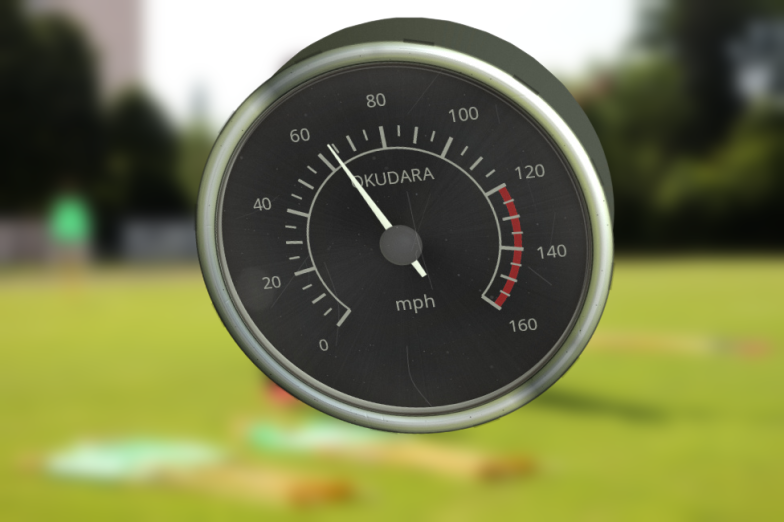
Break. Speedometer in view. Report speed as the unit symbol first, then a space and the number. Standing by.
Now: mph 65
